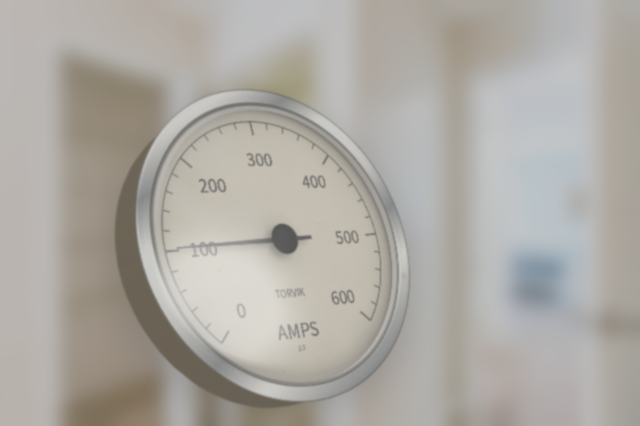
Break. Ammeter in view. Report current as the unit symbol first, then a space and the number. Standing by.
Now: A 100
